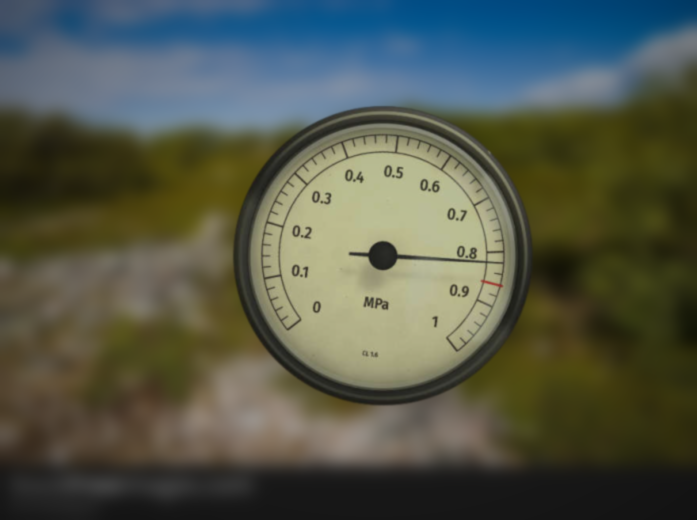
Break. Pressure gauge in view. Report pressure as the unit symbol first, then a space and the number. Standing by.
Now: MPa 0.82
